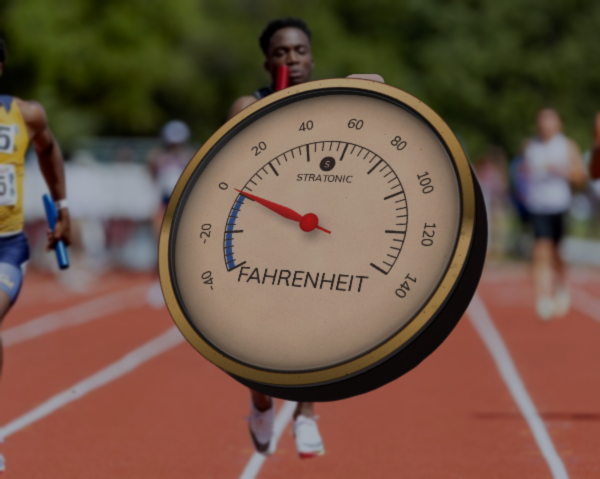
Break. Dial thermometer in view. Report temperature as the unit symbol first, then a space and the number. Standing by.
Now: °F 0
